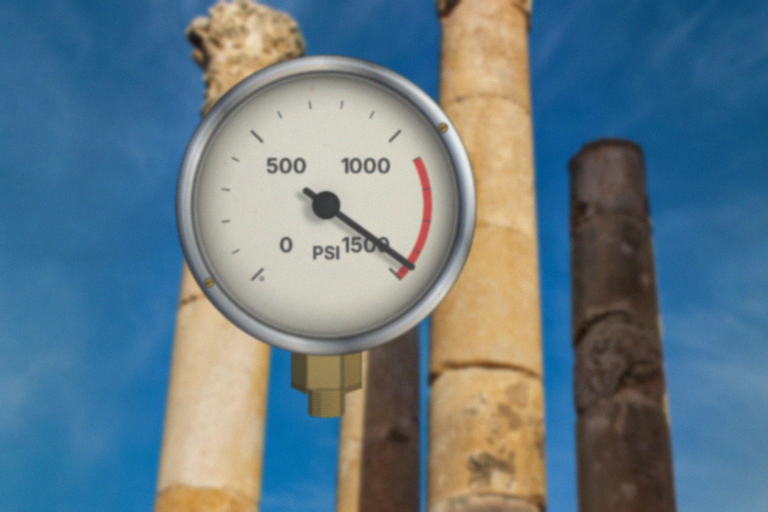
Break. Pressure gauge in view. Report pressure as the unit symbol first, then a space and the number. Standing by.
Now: psi 1450
